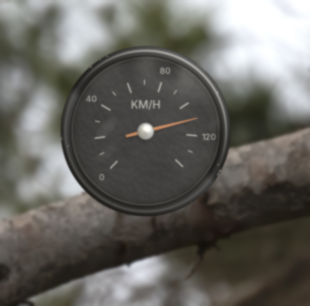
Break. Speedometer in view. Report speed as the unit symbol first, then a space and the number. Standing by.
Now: km/h 110
